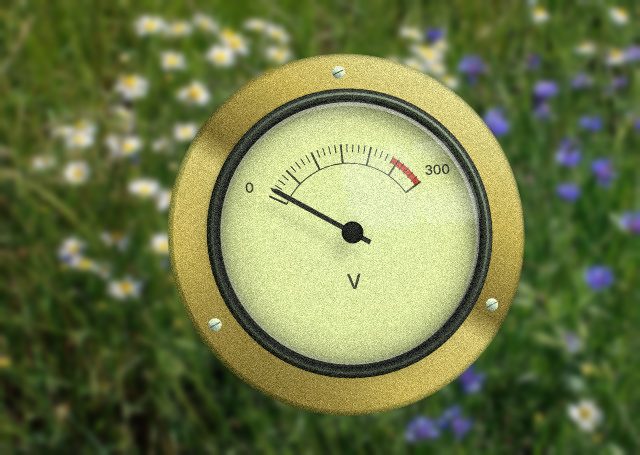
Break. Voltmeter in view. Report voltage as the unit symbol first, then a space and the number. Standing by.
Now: V 10
